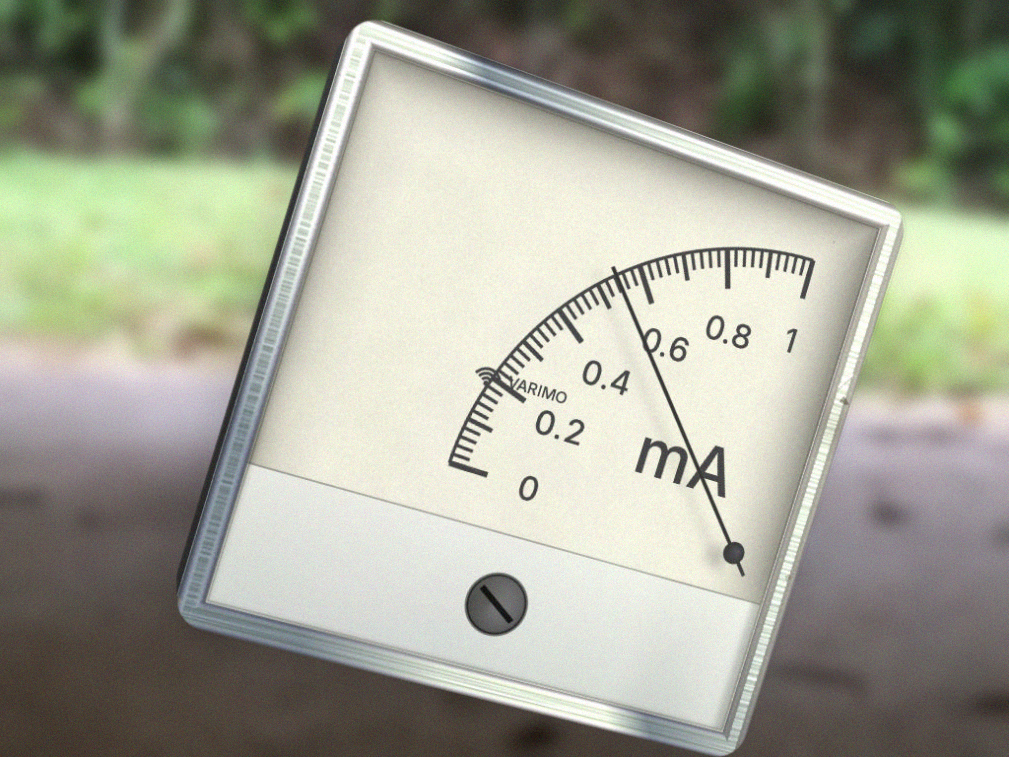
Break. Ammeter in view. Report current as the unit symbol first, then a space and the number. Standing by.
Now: mA 0.54
